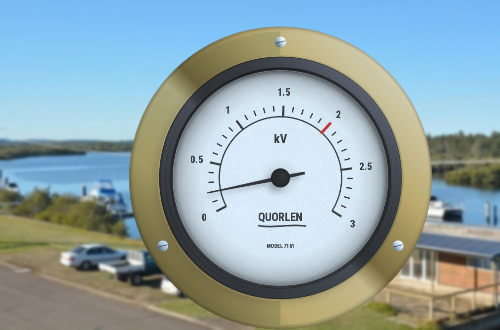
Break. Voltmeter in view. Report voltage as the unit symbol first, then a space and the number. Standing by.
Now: kV 0.2
